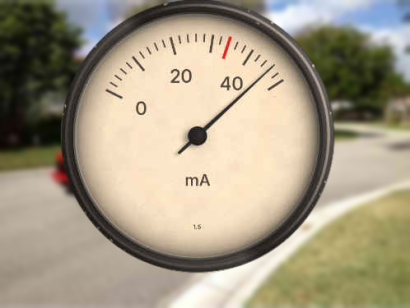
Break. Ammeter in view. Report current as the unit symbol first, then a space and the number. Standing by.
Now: mA 46
